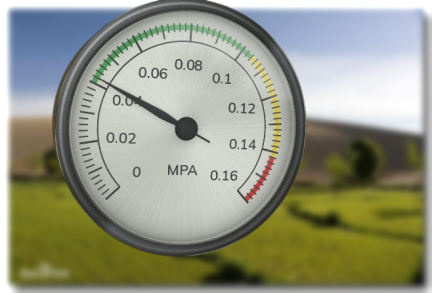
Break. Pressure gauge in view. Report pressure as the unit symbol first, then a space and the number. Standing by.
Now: MPa 0.042
